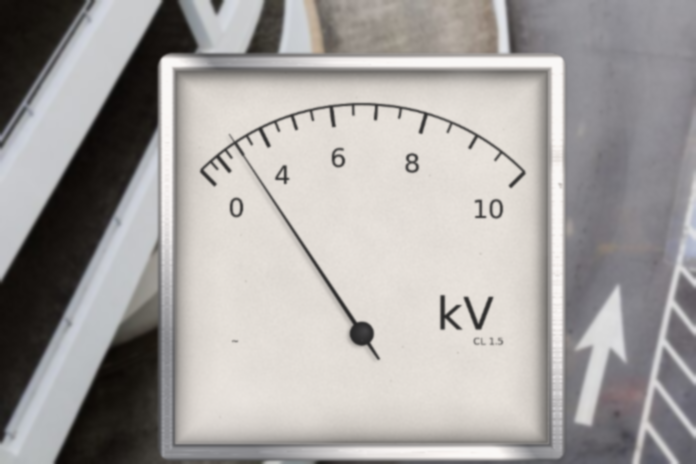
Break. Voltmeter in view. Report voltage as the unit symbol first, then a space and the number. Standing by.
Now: kV 3
